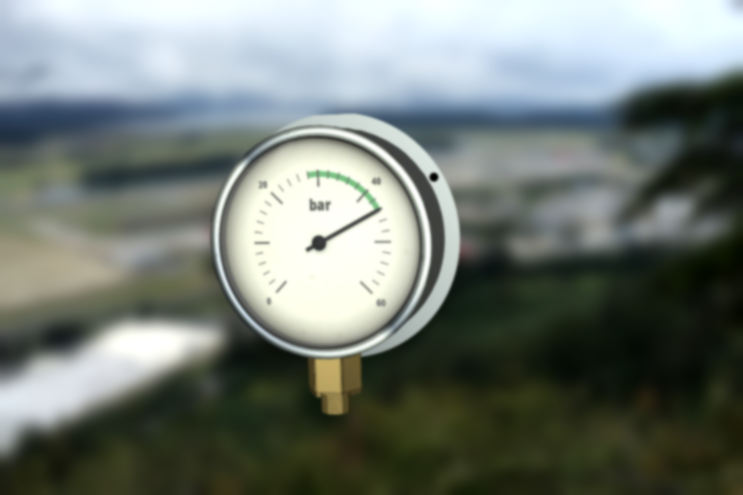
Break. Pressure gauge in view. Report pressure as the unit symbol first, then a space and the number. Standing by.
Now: bar 44
